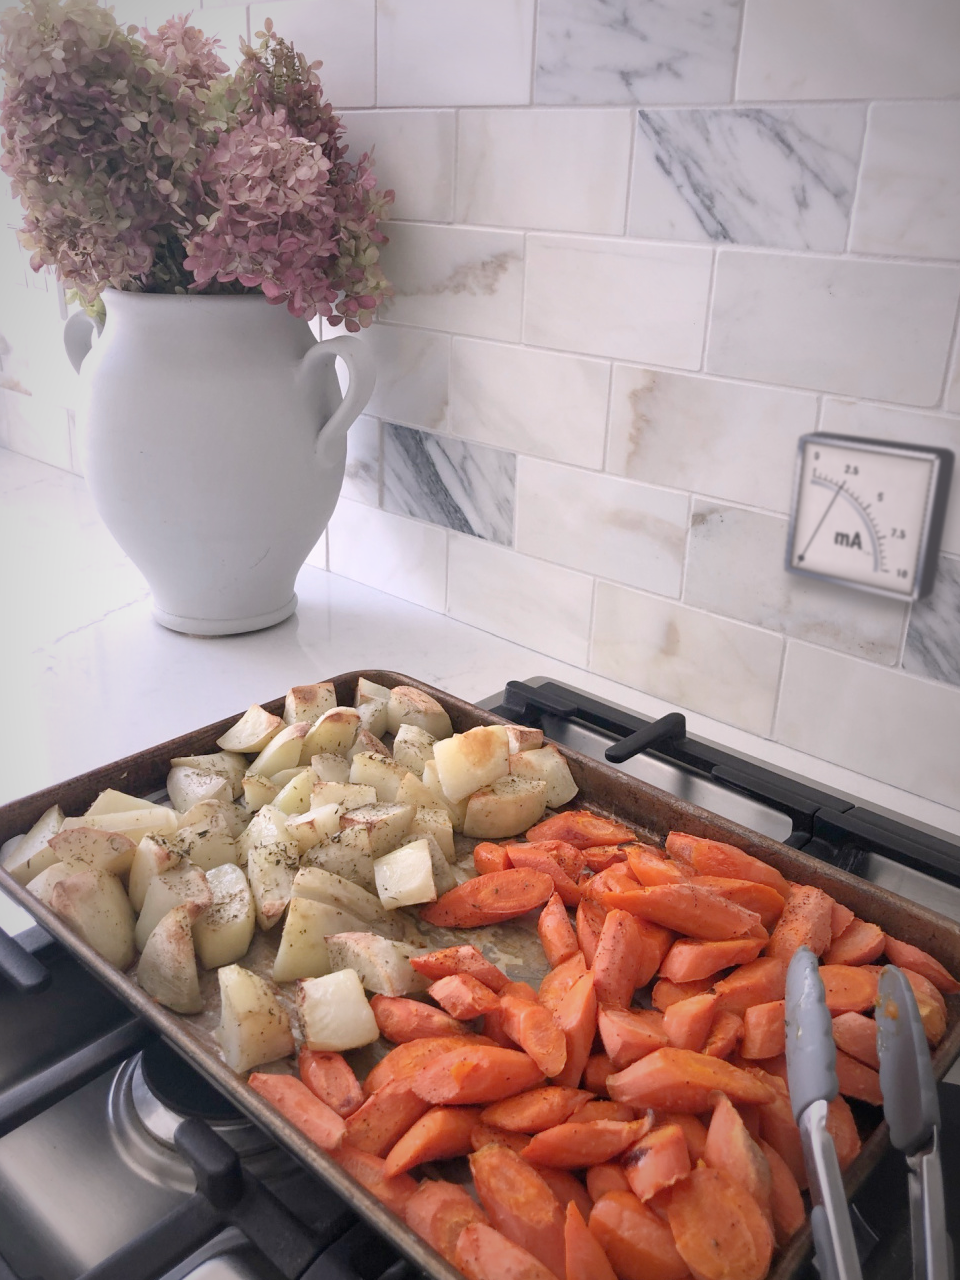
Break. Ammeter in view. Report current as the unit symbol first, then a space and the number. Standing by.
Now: mA 2.5
